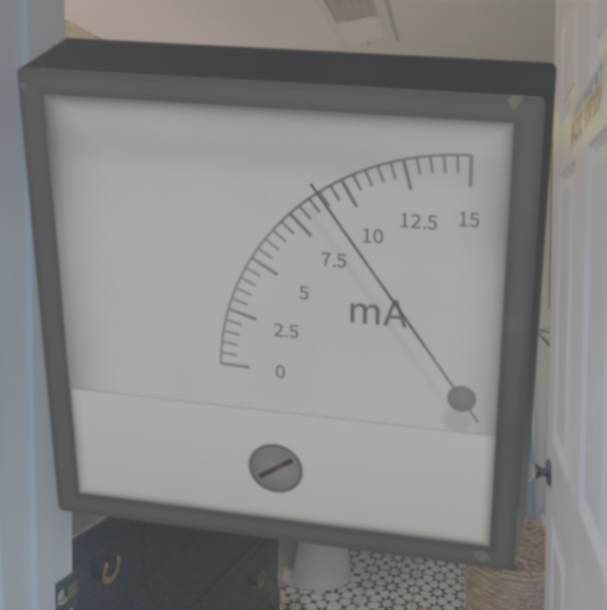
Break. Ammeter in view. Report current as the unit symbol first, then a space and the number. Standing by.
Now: mA 9
